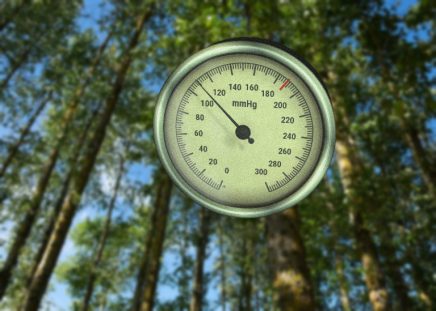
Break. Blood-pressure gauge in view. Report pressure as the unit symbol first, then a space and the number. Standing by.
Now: mmHg 110
